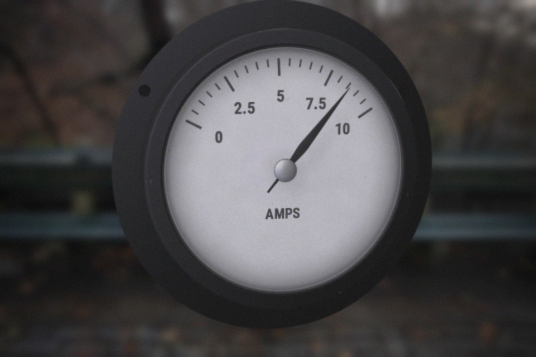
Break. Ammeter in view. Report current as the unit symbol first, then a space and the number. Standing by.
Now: A 8.5
